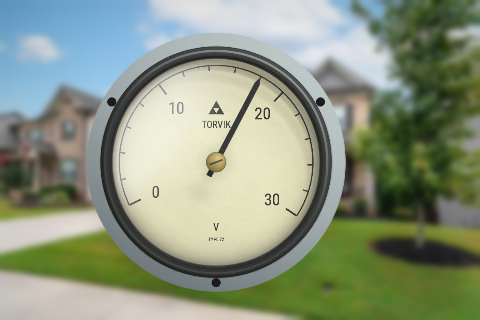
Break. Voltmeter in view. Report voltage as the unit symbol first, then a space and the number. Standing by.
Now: V 18
